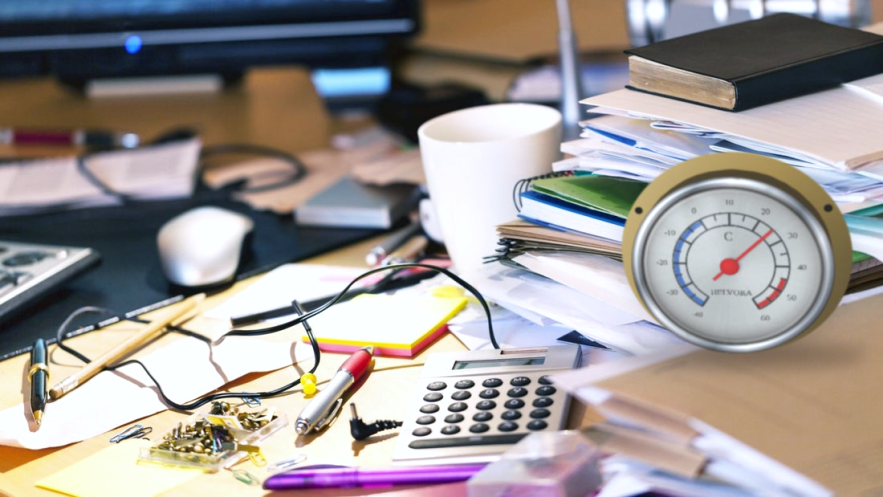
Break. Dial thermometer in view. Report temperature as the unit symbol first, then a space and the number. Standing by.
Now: °C 25
